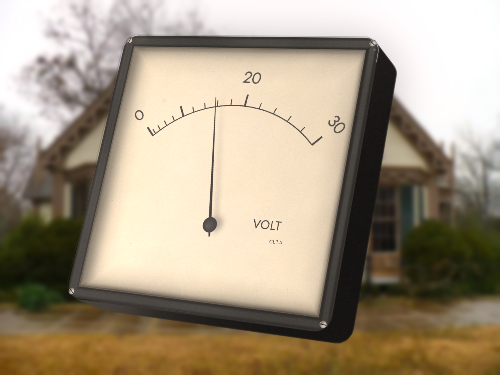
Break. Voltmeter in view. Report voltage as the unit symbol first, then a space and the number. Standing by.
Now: V 16
